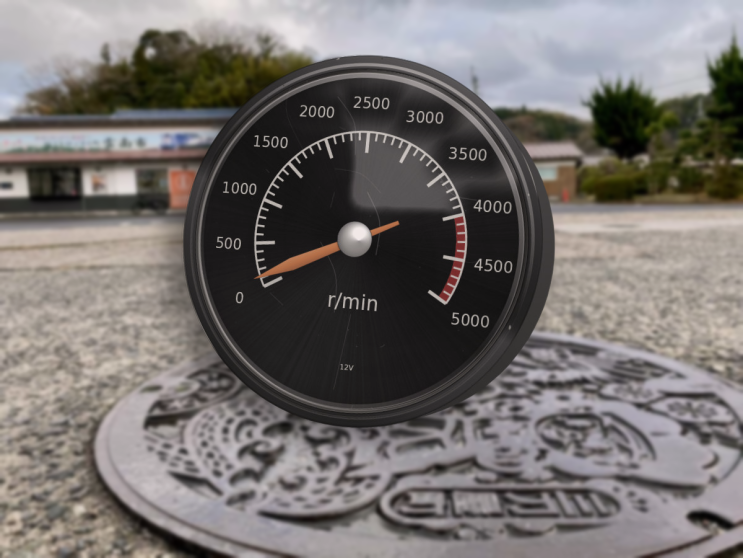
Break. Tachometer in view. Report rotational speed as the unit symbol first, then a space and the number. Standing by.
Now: rpm 100
